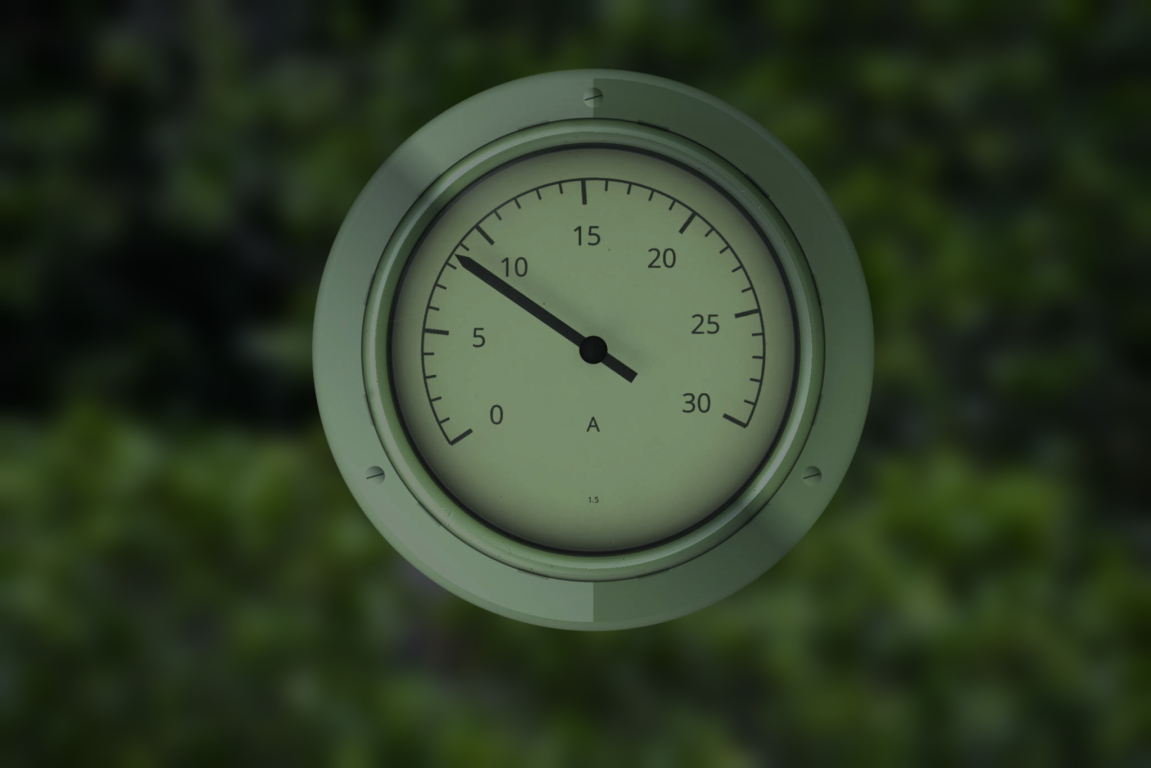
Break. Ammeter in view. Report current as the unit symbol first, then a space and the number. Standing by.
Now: A 8.5
